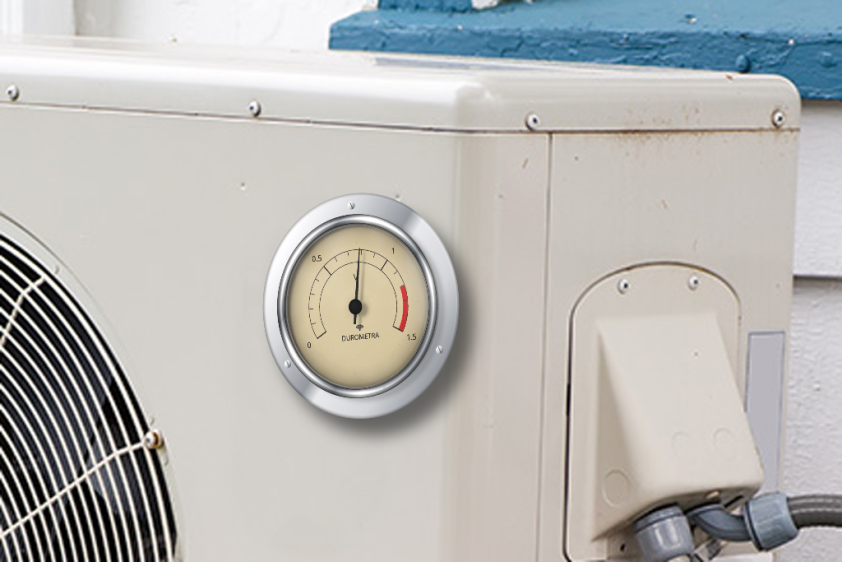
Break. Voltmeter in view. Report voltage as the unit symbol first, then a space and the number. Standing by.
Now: V 0.8
